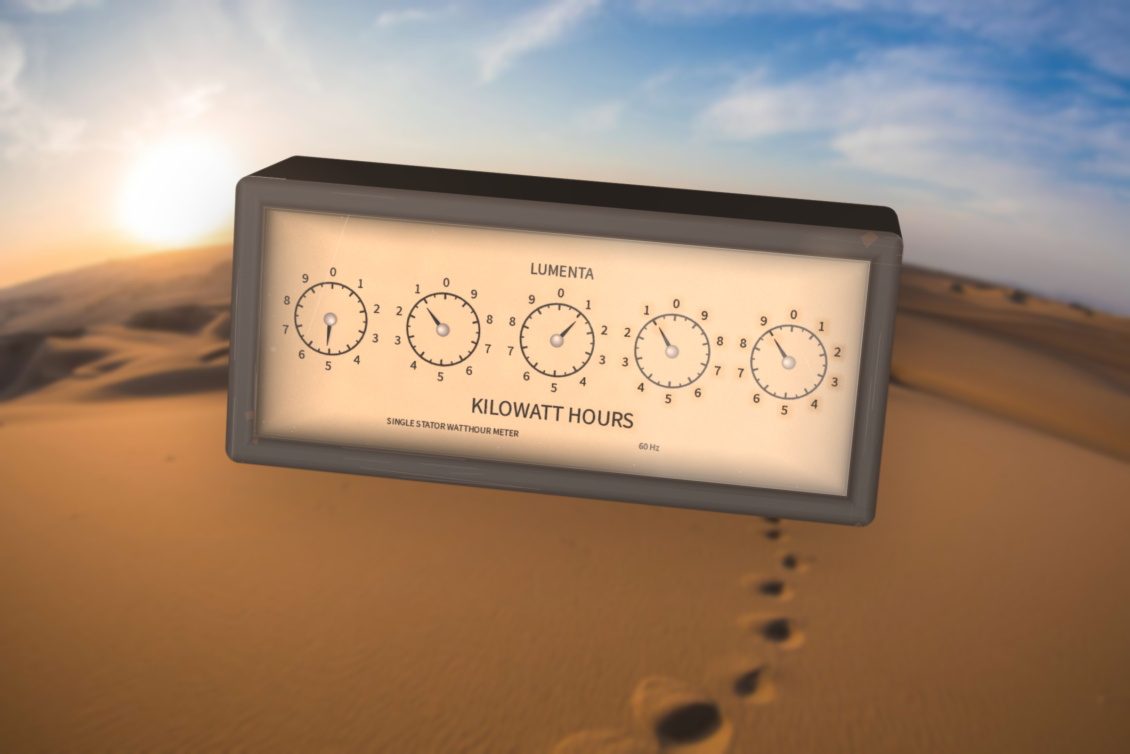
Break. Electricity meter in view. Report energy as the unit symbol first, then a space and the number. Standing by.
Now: kWh 51109
